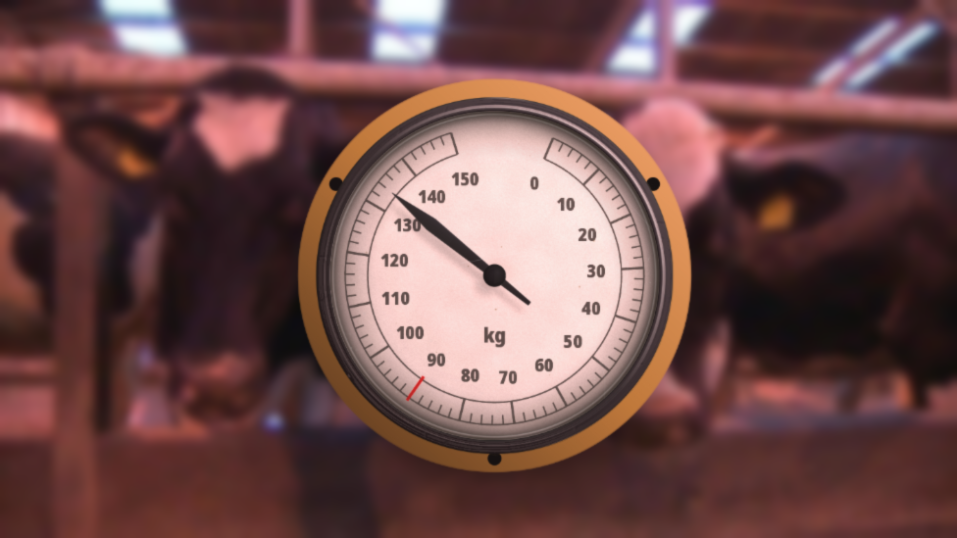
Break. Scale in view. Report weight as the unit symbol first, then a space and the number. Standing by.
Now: kg 134
